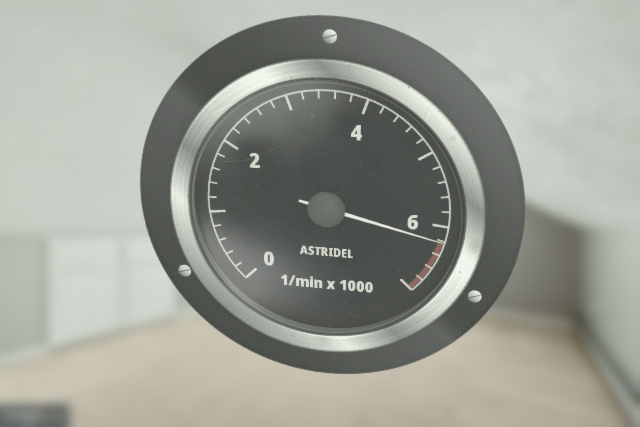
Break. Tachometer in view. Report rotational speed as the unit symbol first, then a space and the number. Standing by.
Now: rpm 6200
